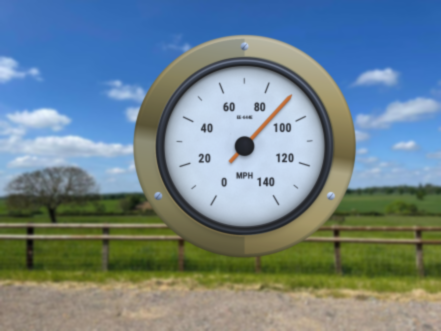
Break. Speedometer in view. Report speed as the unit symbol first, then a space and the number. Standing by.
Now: mph 90
